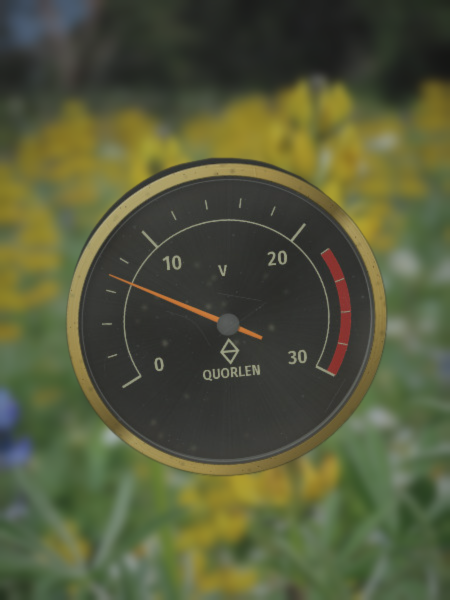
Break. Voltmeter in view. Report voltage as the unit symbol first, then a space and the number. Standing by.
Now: V 7
